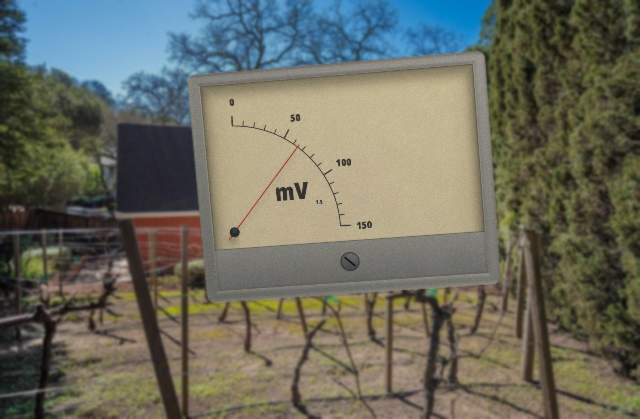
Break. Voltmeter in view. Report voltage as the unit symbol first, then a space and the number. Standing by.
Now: mV 65
